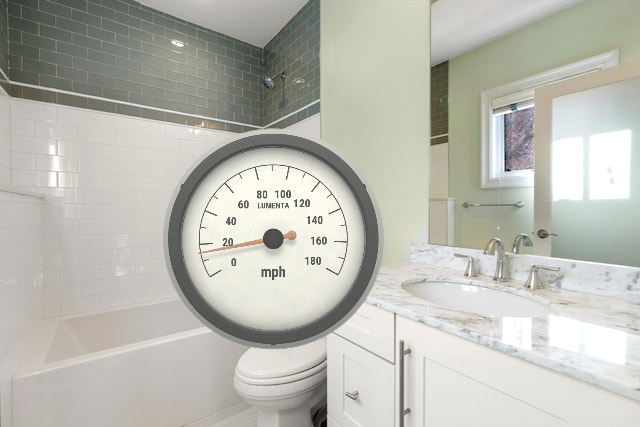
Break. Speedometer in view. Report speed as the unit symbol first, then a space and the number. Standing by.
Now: mph 15
